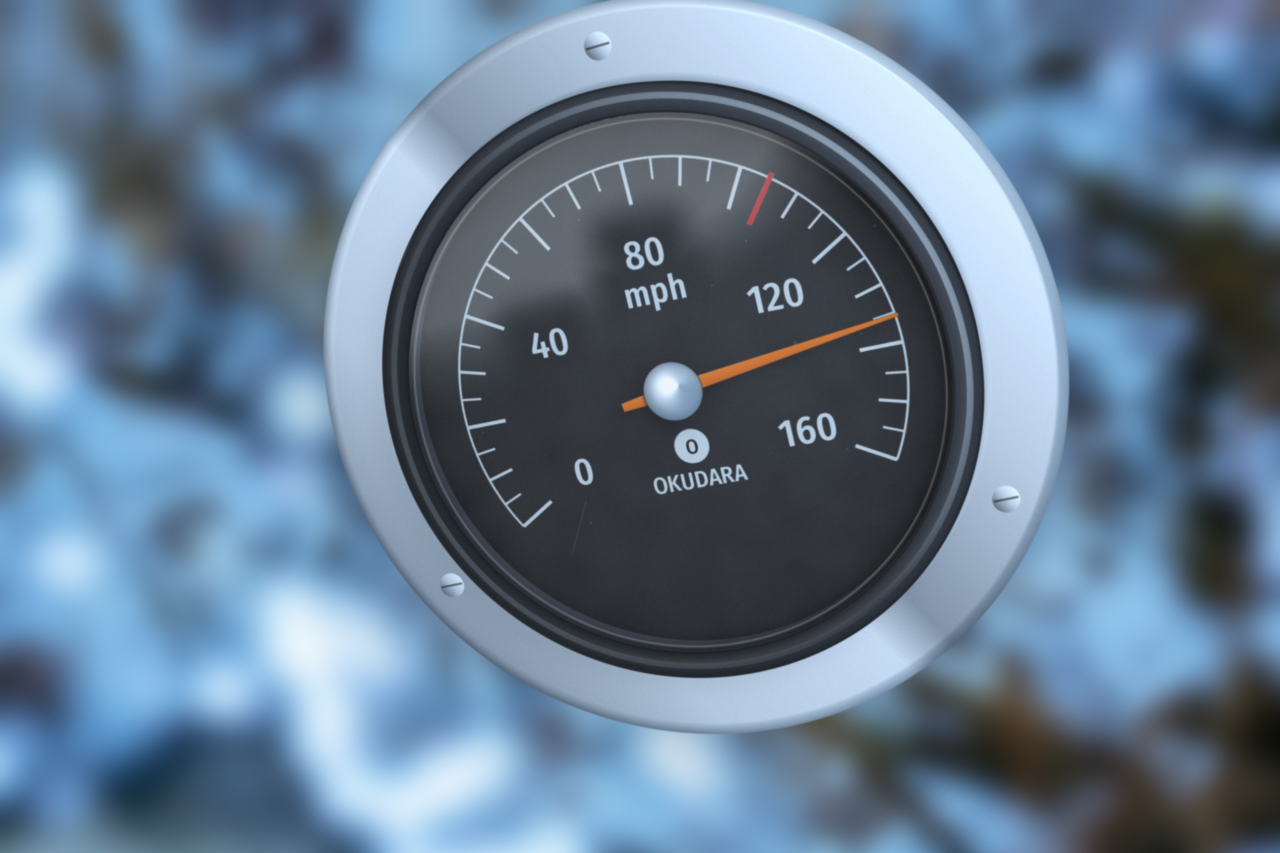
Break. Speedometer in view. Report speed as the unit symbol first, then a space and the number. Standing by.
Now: mph 135
